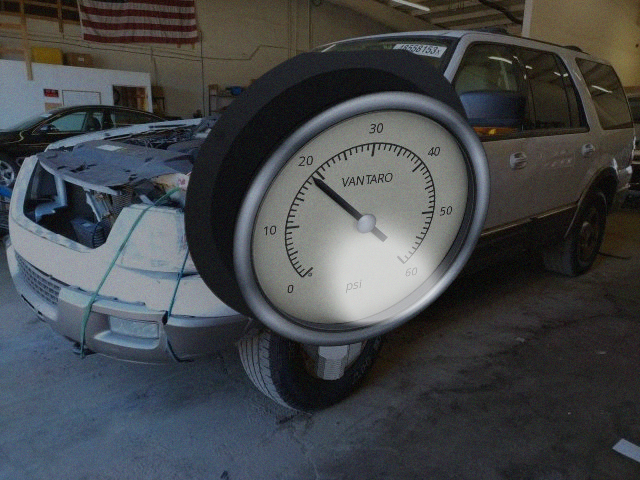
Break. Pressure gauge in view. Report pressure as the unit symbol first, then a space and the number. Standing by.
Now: psi 19
